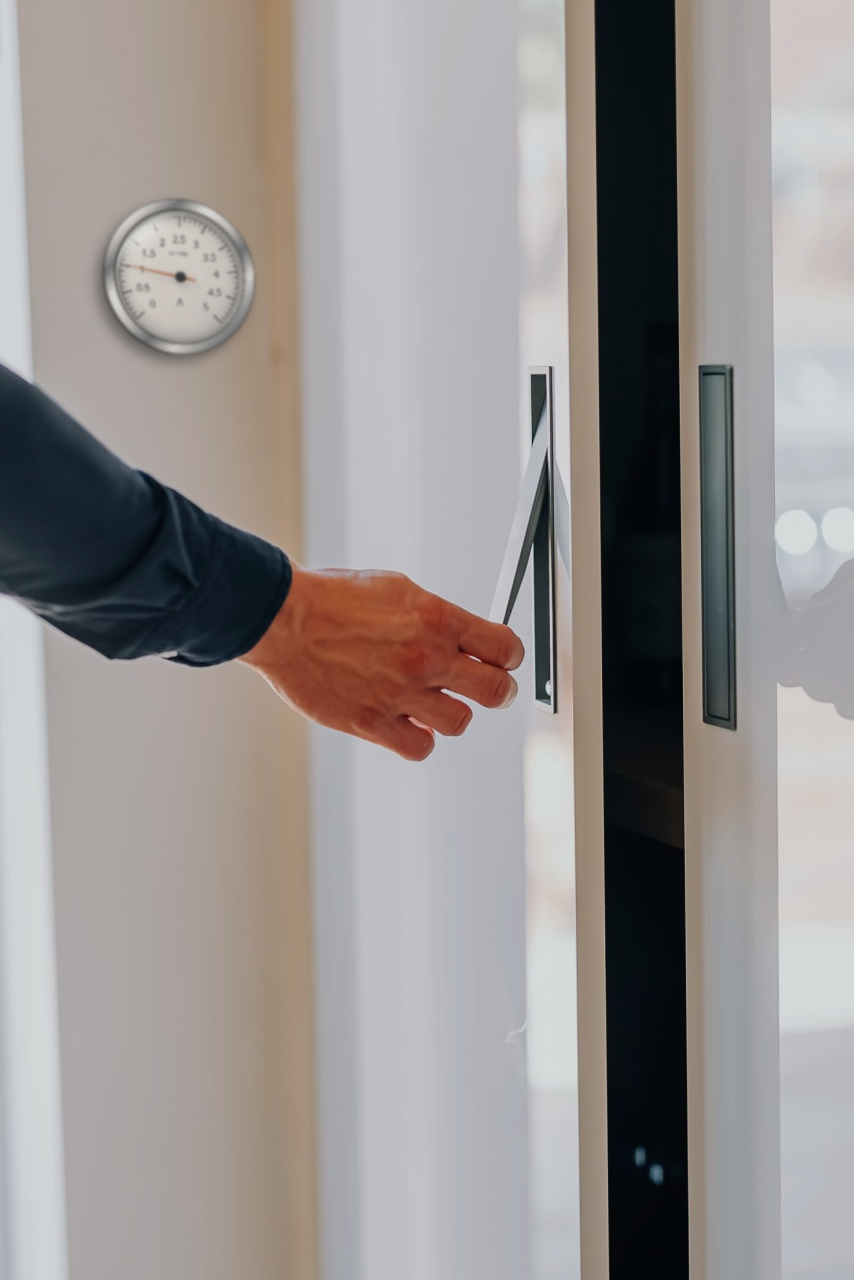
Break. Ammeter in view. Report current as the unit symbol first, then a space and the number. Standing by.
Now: A 1
